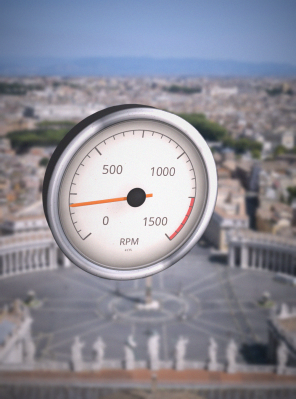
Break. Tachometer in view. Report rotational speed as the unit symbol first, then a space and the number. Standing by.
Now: rpm 200
